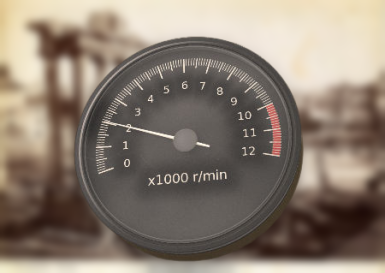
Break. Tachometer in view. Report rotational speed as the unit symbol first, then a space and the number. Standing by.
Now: rpm 2000
